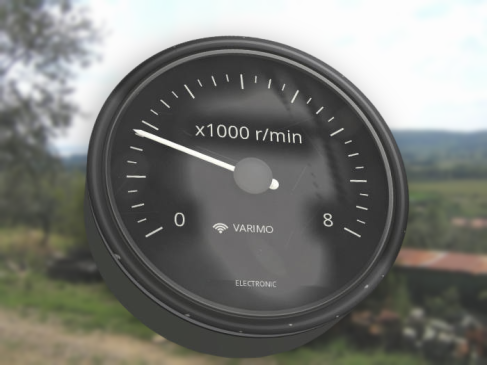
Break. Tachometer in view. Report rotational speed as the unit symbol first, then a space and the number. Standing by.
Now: rpm 1750
